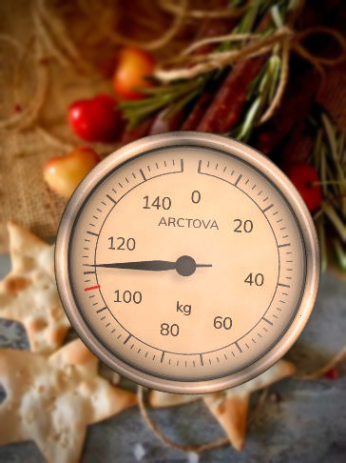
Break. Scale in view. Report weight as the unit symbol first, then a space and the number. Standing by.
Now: kg 112
